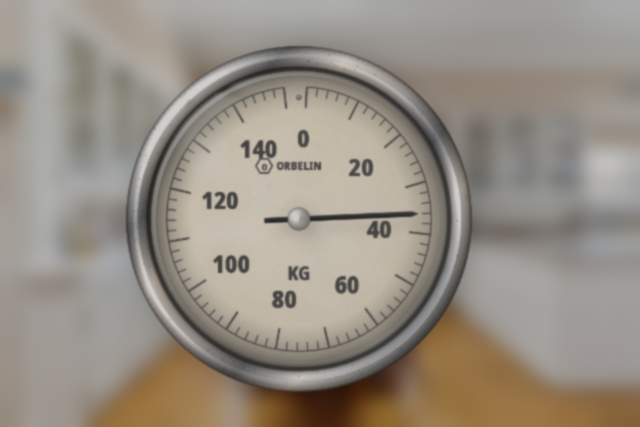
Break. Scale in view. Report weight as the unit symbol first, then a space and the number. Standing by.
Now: kg 36
